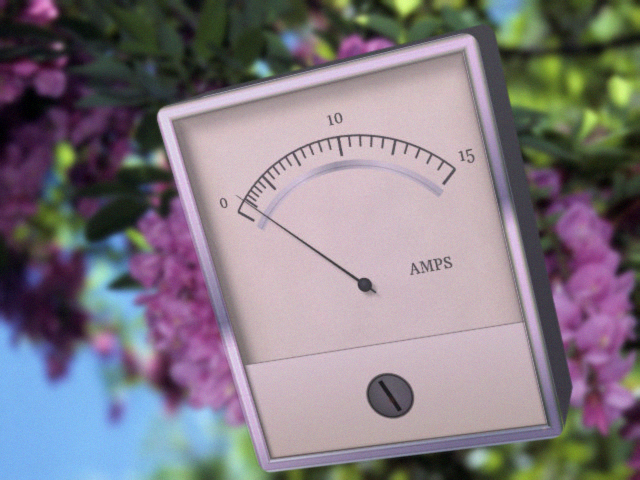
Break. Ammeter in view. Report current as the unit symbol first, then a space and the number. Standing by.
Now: A 2.5
